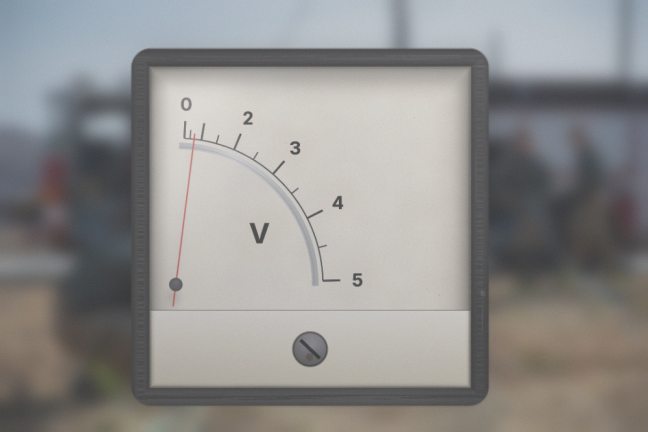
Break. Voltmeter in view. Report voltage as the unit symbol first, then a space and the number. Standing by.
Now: V 0.75
